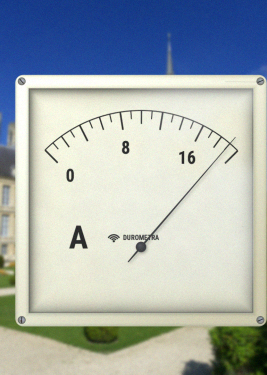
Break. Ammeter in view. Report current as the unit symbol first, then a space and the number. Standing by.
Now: A 19
